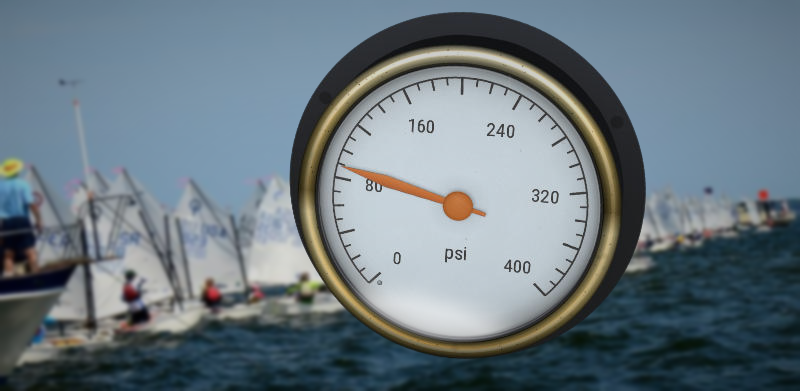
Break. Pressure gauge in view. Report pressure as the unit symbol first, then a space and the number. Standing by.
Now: psi 90
